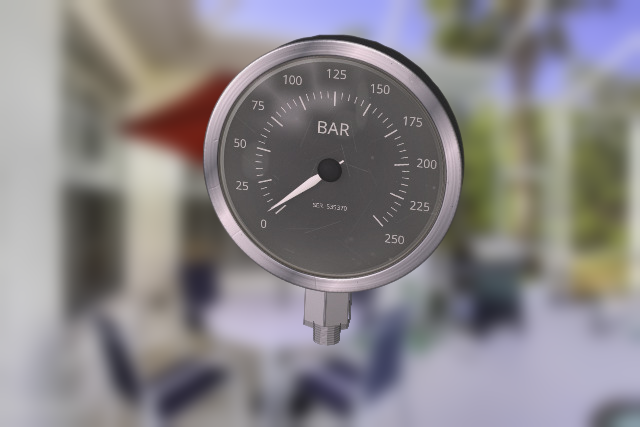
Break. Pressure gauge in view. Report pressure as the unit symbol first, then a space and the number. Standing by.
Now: bar 5
